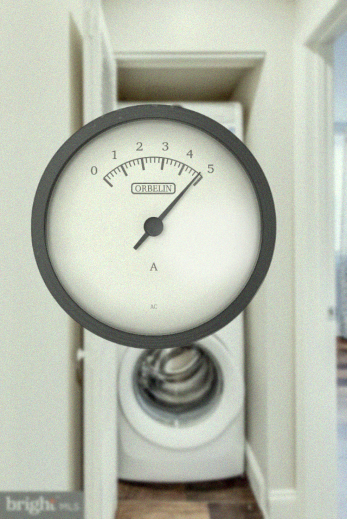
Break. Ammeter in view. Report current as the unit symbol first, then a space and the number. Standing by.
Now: A 4.8
